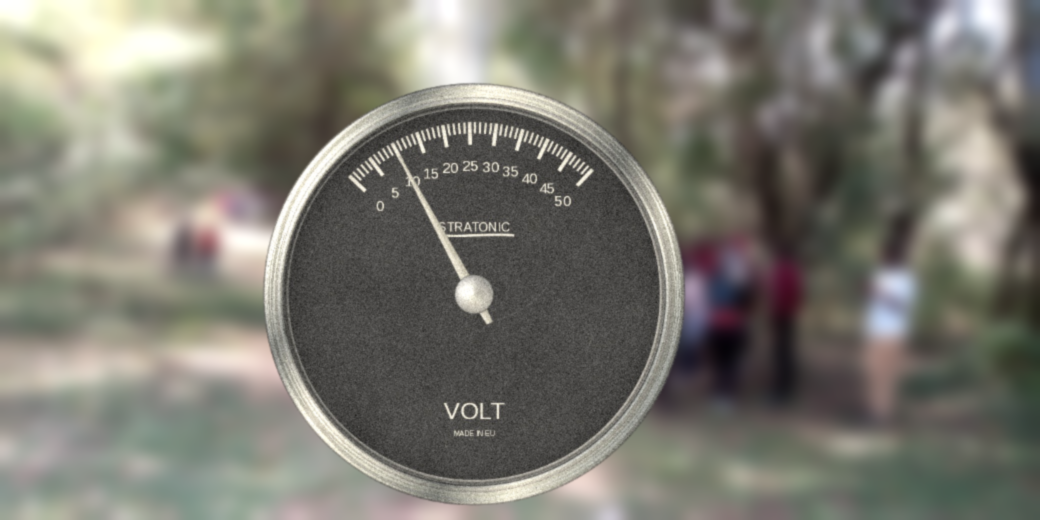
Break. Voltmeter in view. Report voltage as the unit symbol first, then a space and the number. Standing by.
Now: V 10
